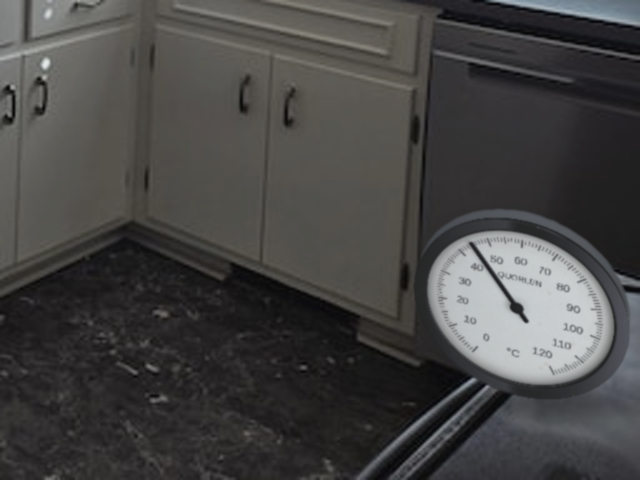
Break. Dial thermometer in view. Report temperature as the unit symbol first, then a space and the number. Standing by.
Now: °C 45
